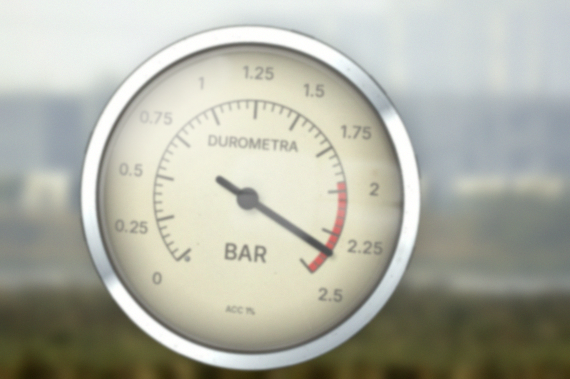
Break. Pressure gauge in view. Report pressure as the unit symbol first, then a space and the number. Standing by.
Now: bar 2.35
